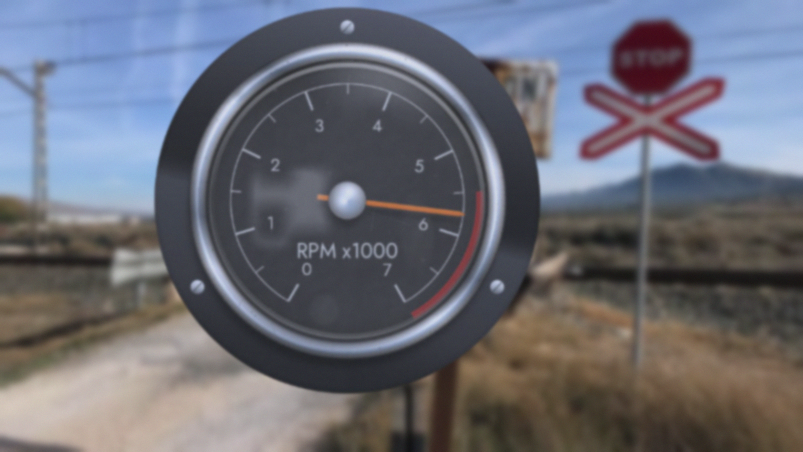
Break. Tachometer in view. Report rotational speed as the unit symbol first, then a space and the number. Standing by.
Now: rpm 5750
